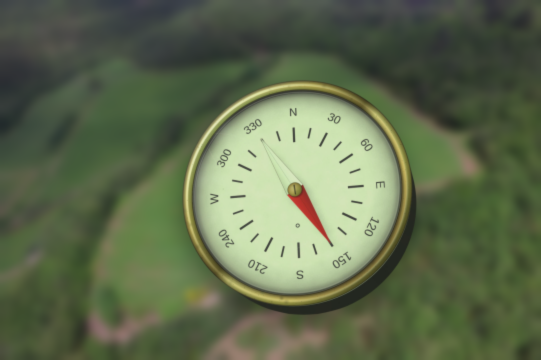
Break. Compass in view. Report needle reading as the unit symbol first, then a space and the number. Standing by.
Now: ° 150
